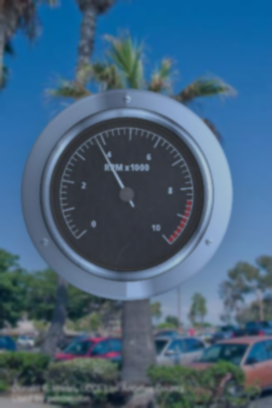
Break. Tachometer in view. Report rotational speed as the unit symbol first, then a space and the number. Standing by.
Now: rpm 3800
